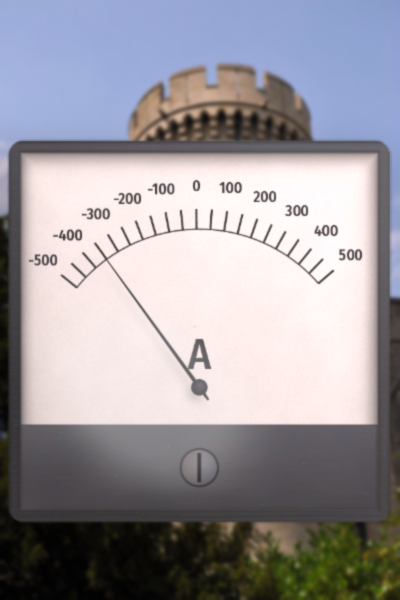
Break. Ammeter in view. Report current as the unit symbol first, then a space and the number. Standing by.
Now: A -350
